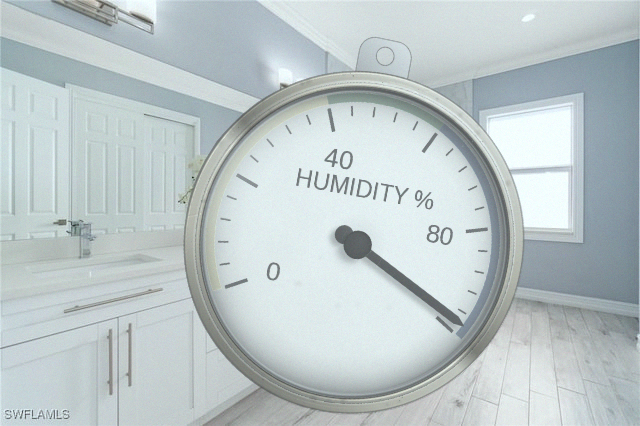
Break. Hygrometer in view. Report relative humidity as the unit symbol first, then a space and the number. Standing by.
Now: % 98
